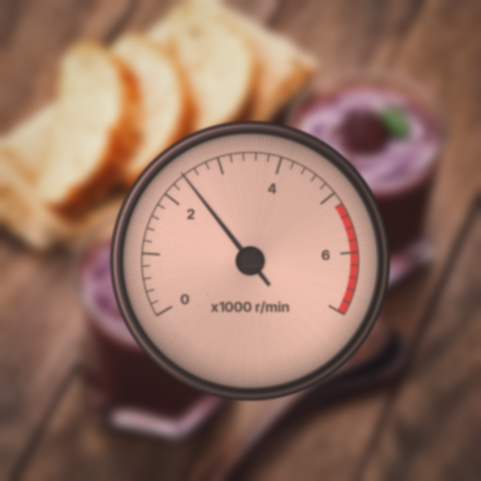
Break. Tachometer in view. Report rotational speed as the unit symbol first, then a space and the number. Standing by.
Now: rpm 2400
